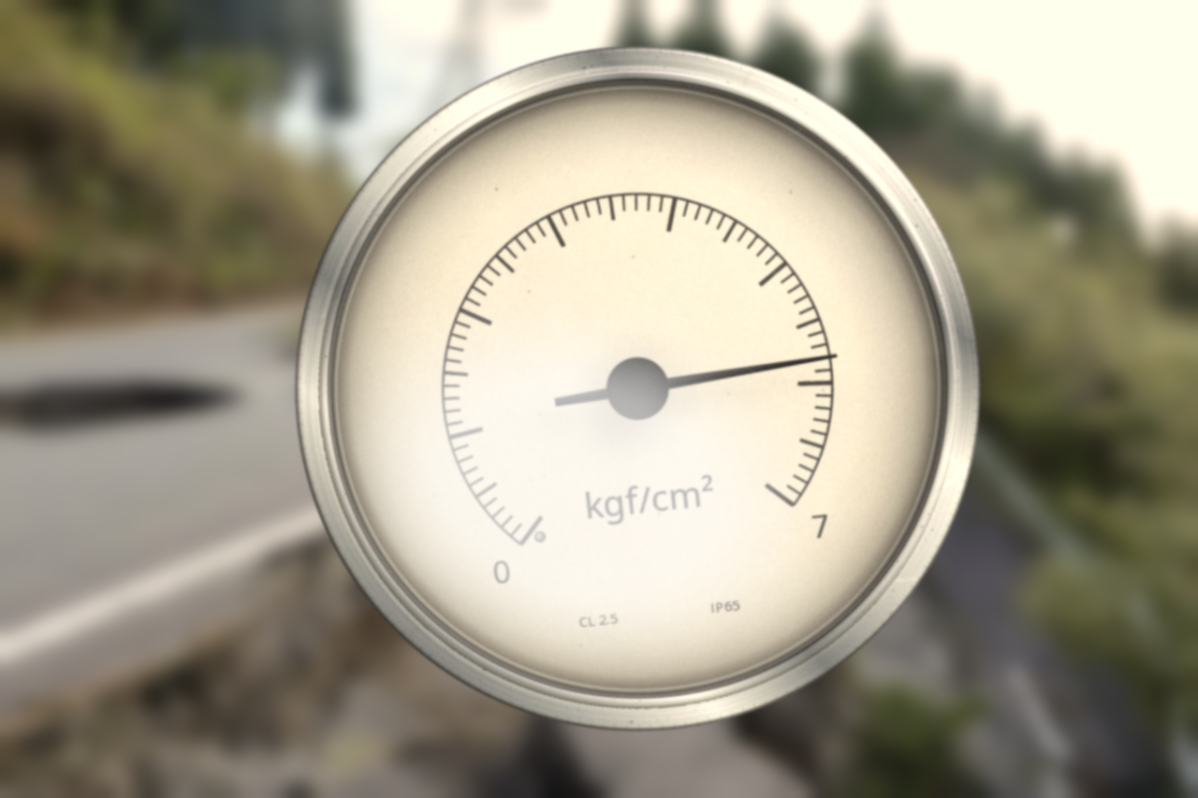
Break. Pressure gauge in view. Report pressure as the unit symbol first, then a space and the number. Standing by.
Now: kg/cm² 5.8
